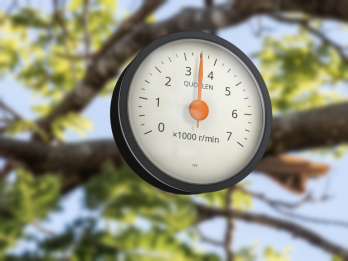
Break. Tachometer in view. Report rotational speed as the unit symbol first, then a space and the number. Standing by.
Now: rpm 3500
